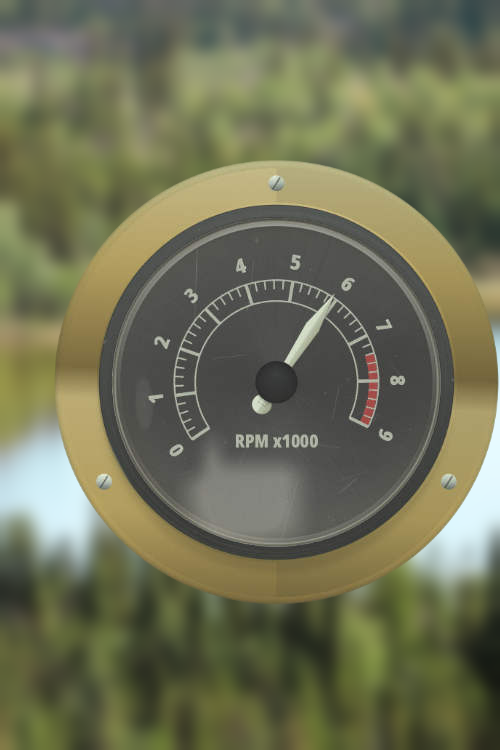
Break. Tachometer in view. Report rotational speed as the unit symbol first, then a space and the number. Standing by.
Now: rpm 5900
